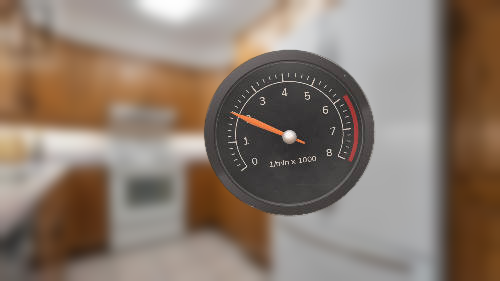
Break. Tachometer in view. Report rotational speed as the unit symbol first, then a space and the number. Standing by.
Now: rpm 2000
